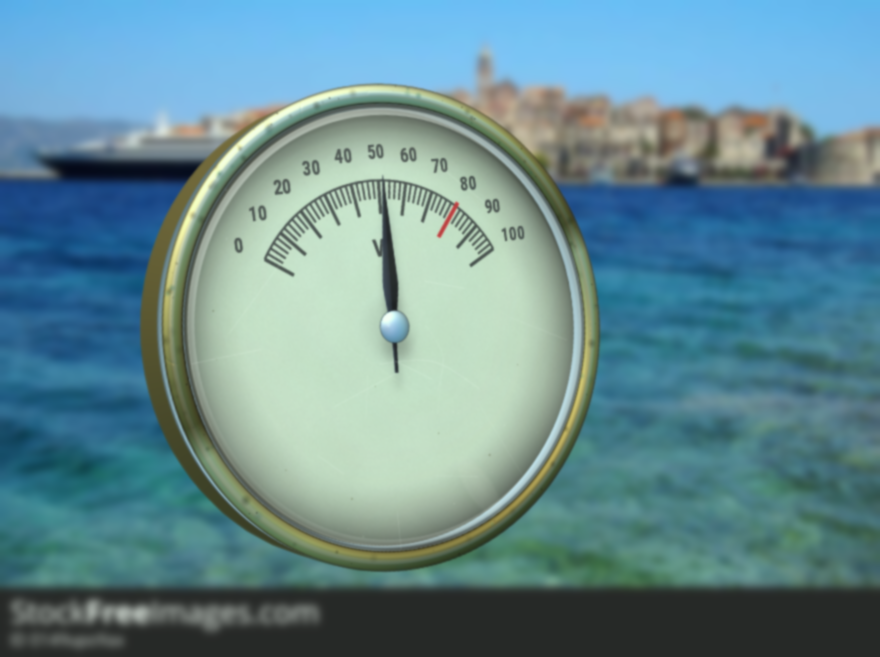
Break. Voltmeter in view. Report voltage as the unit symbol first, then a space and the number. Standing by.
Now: V 50
